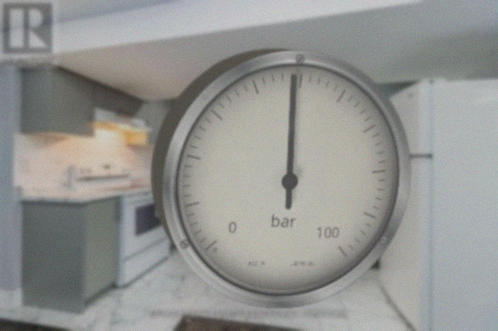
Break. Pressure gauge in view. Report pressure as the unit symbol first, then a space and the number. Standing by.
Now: bar 48
